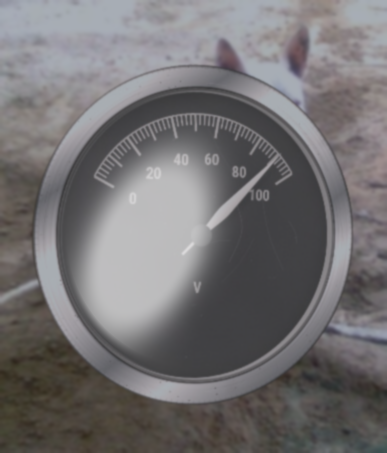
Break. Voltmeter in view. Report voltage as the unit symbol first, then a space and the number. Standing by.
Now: V 90
